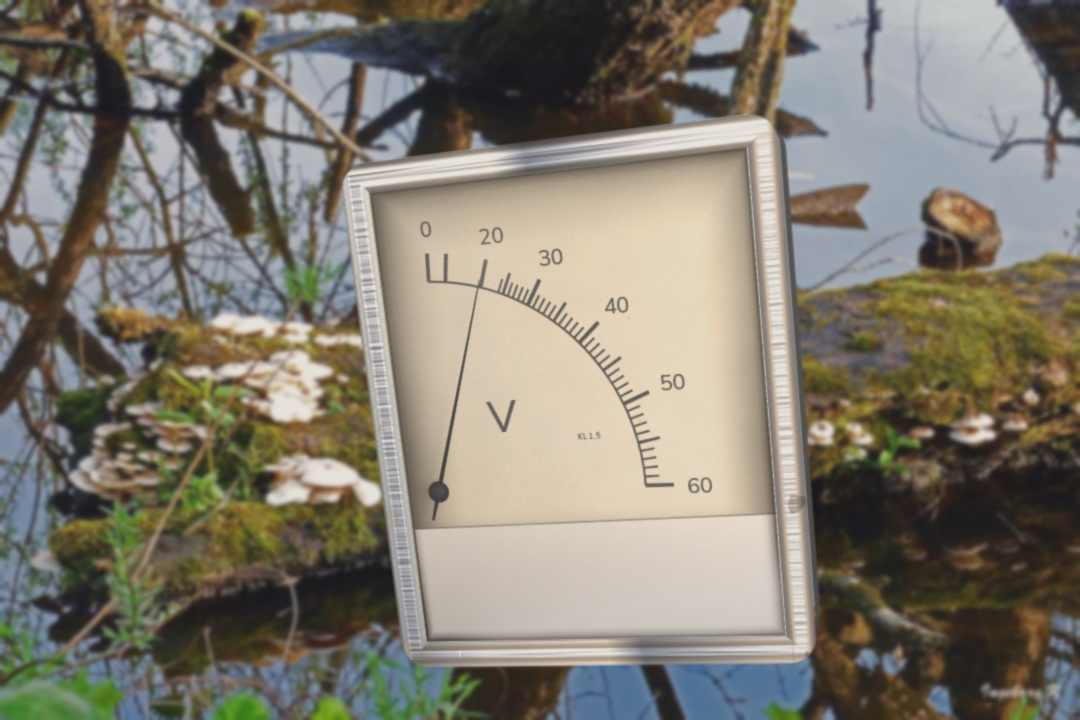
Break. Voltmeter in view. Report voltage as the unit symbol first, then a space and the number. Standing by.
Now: V 20
